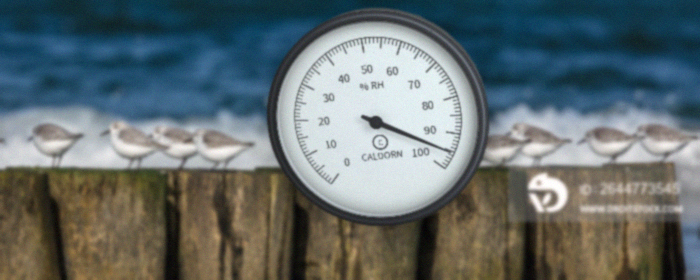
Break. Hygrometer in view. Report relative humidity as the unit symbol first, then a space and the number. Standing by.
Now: % 95
